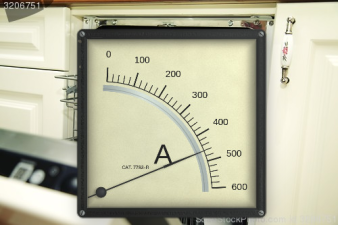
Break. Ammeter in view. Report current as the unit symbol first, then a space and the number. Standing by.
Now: A 460
